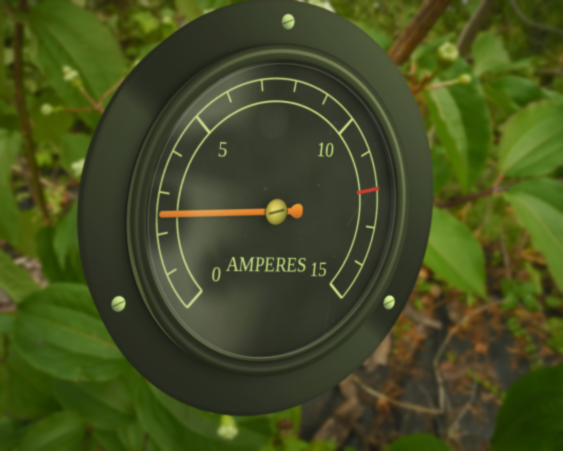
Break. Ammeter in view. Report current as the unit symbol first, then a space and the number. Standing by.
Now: A 2.5
